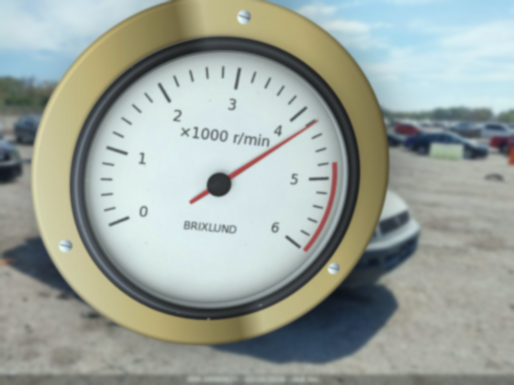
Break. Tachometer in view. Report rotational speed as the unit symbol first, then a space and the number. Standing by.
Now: rpm 4200
